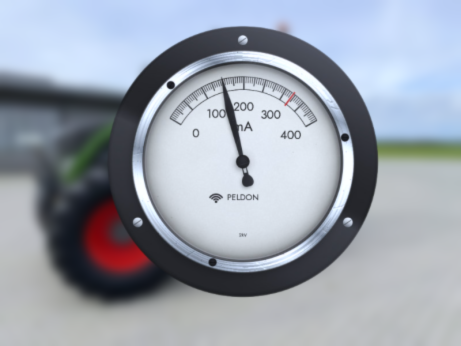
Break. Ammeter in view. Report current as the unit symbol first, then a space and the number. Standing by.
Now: mA 150
